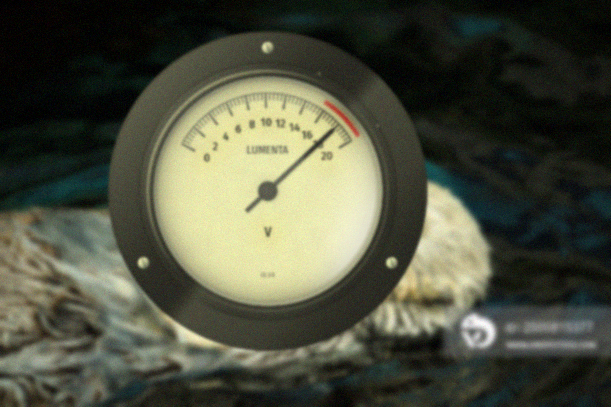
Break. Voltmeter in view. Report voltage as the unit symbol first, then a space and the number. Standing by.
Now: V 18
